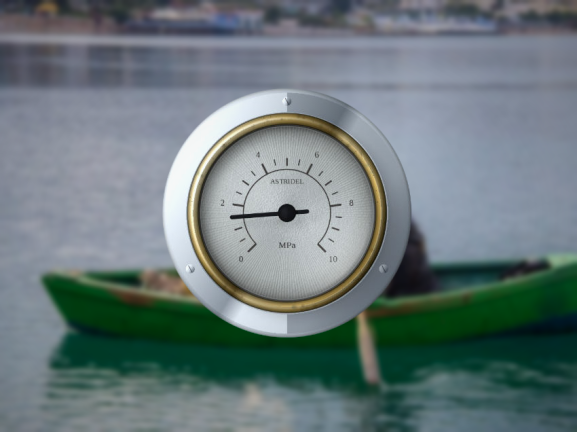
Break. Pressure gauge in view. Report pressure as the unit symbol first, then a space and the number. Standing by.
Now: MPa 1.5
